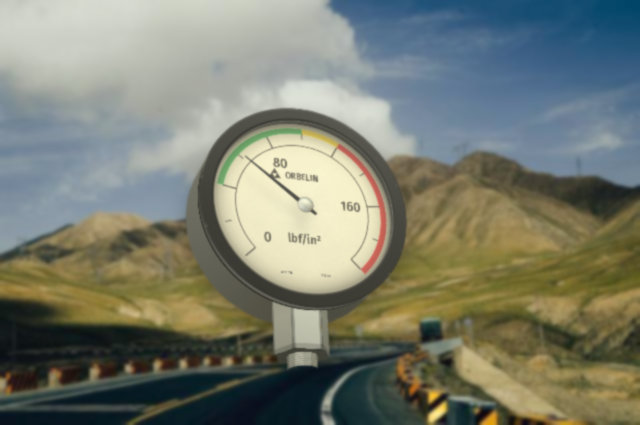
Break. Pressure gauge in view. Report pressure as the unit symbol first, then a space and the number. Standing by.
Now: psi 60
